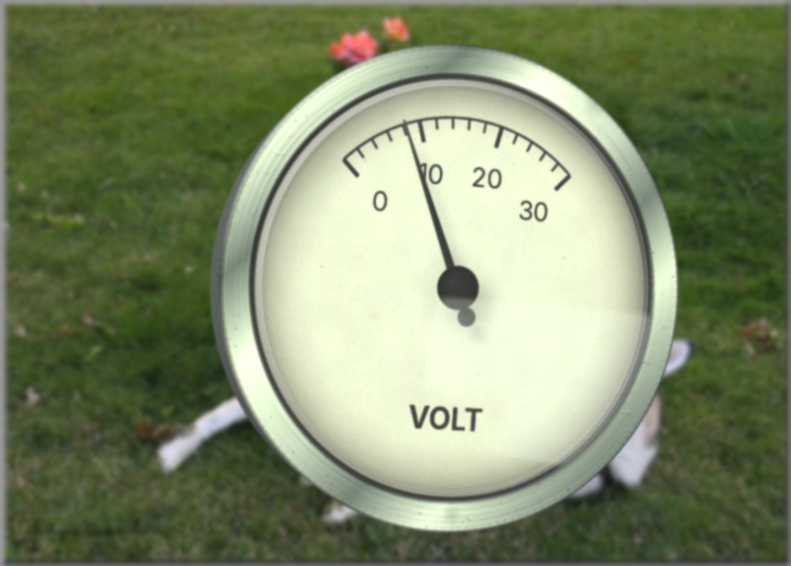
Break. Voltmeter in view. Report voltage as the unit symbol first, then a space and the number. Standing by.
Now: V 8
